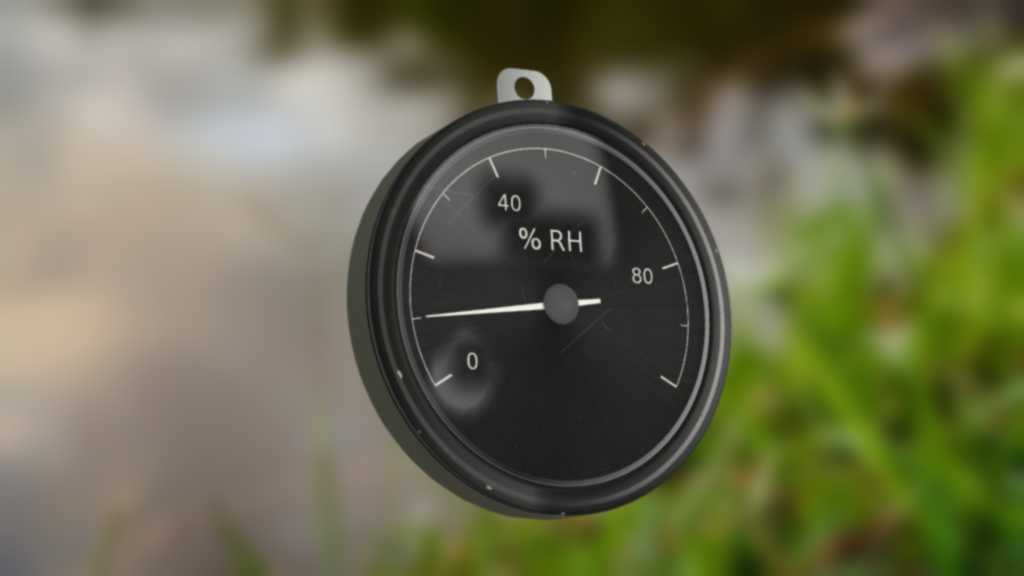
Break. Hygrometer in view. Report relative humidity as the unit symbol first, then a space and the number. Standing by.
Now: % 10
